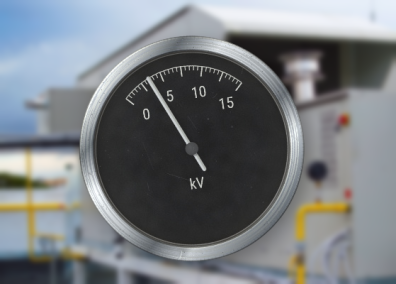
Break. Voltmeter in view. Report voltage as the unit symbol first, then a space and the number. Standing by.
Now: kV 3.5
